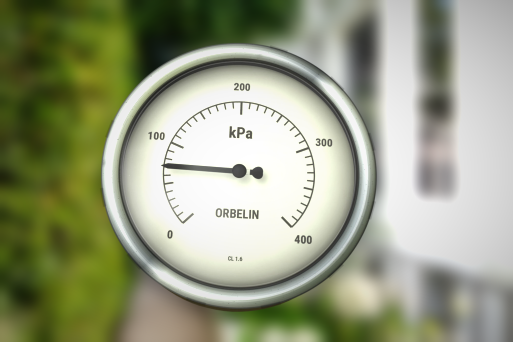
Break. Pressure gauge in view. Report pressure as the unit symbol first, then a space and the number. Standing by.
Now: kPa 70
